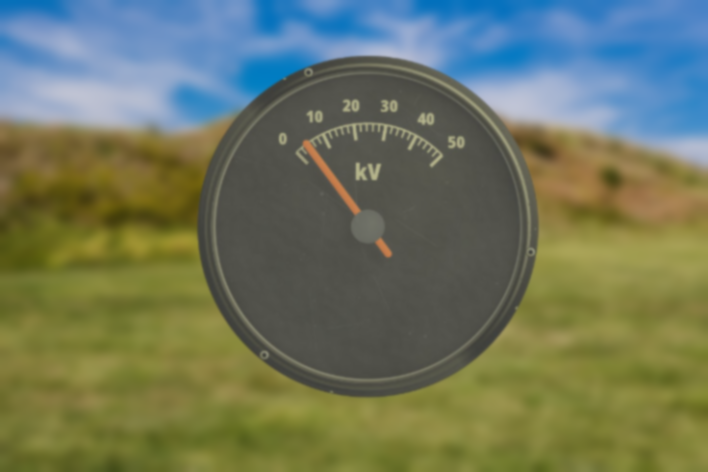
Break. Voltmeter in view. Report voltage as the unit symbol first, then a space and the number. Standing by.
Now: kV 4
